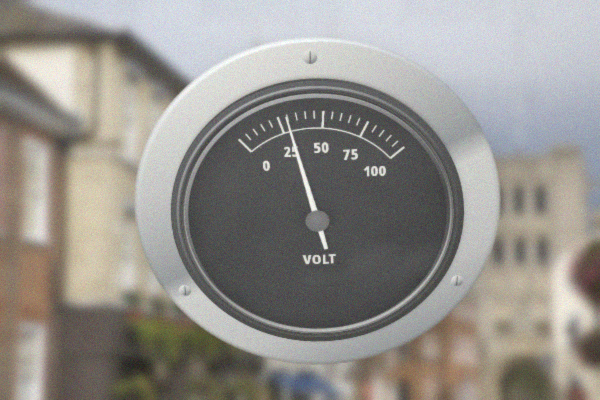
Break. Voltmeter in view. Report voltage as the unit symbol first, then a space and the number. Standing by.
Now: V 30
